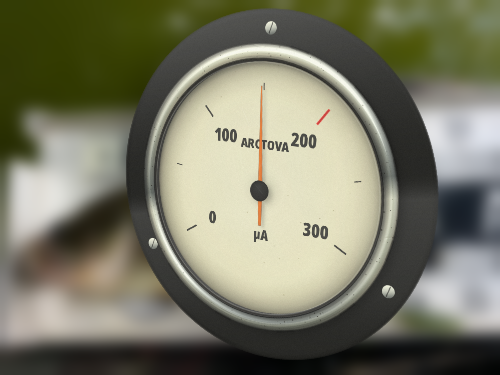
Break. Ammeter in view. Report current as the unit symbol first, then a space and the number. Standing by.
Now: µA 150
